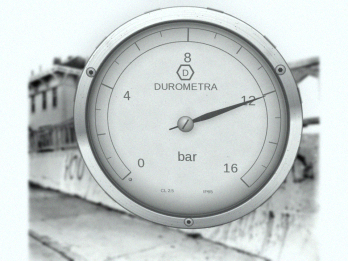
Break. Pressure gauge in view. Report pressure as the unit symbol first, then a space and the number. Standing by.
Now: bar 12
